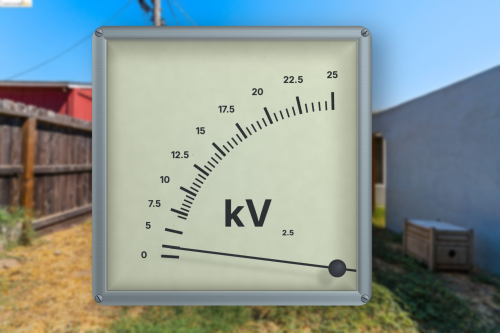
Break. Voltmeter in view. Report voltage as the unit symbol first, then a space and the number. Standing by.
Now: kV 2.5
